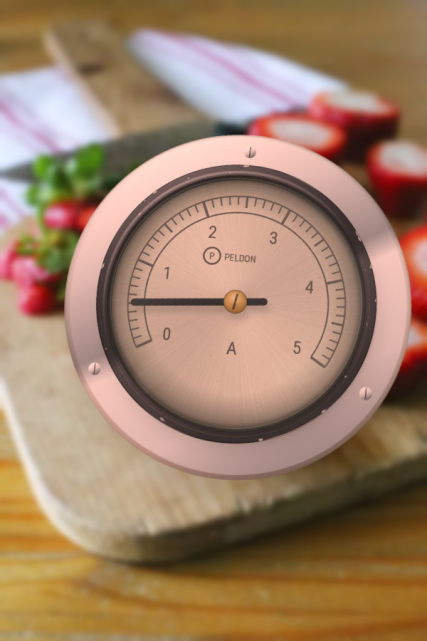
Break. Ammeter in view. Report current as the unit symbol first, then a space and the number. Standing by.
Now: A 0.5
